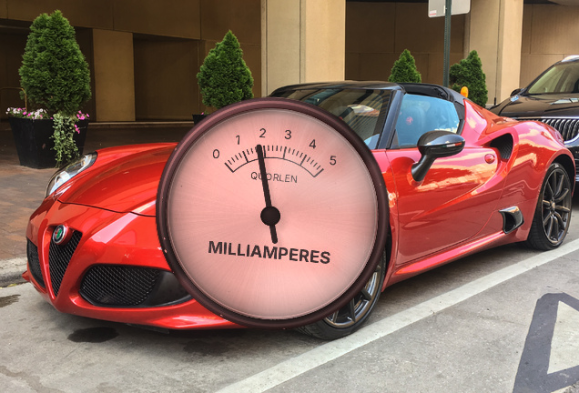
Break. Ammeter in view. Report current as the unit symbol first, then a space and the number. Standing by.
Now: mA 1.8
